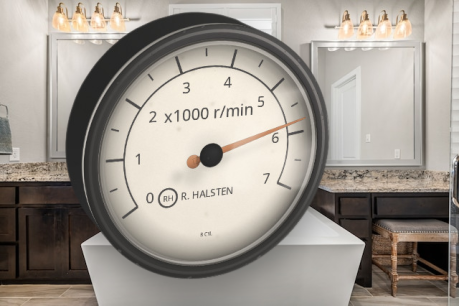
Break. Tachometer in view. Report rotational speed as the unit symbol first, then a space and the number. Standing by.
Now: rpm 5750
